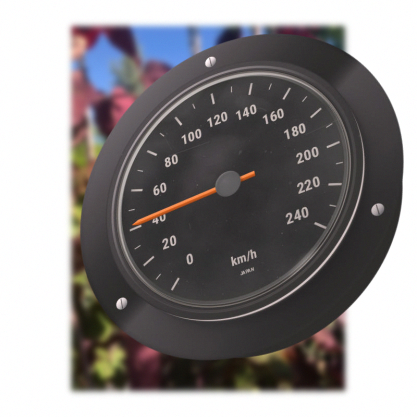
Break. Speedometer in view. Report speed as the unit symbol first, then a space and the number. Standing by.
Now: km/h 40
